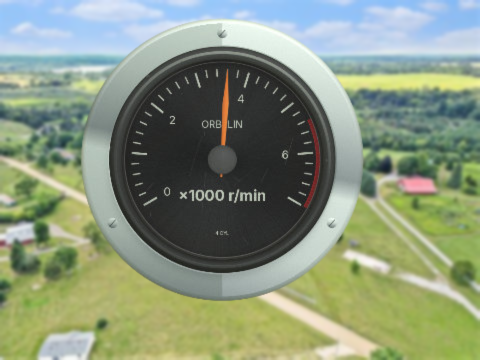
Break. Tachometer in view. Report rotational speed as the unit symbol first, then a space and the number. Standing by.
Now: rpm 3600
